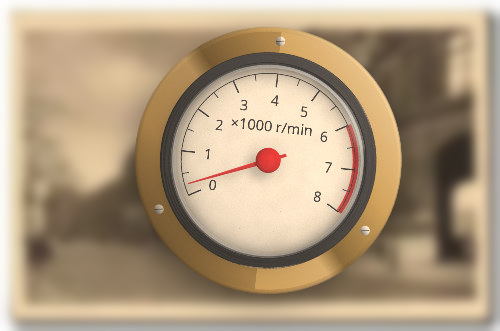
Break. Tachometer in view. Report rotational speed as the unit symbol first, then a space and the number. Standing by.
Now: rpm 250
